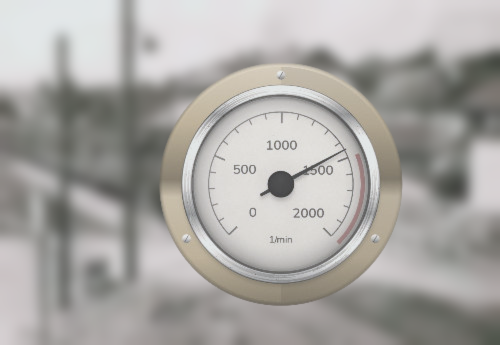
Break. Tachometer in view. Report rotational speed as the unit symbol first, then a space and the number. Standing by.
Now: rpm 1450
